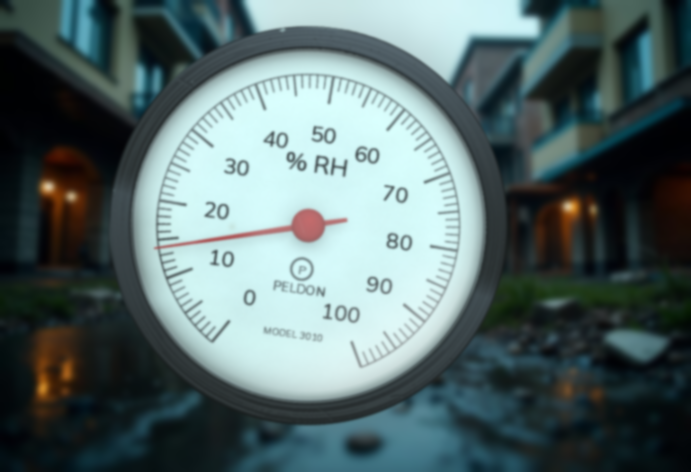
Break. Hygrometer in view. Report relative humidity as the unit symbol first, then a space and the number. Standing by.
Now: % 14
